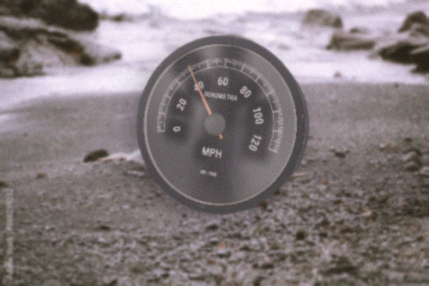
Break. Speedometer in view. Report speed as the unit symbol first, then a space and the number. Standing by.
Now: mph 40
